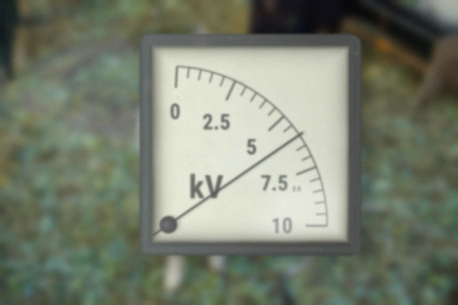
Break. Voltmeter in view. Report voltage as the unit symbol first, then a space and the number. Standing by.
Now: kV 6
